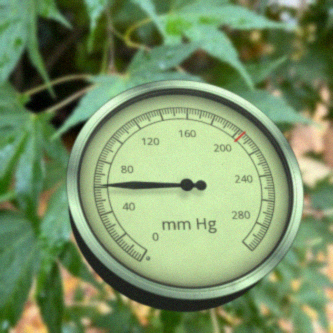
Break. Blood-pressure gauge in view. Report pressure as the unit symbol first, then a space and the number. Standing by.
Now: mmHg 60
